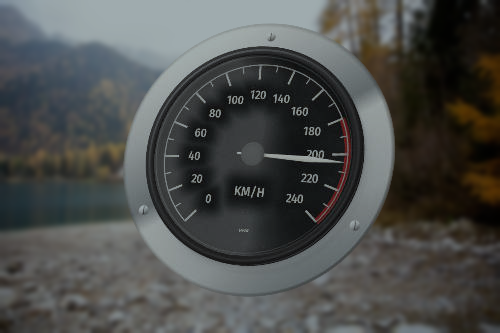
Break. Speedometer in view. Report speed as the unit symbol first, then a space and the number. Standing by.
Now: km/h 205
